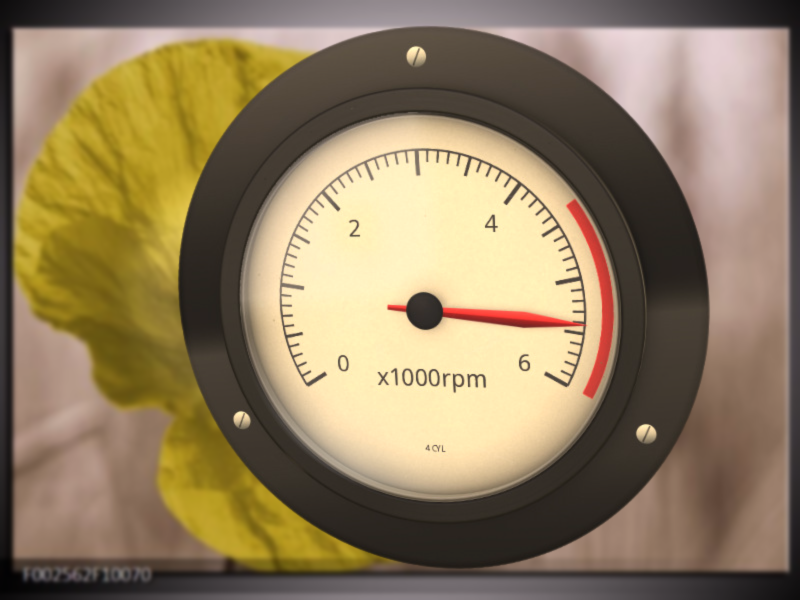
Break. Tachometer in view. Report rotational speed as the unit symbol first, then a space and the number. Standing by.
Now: rpm 5400
